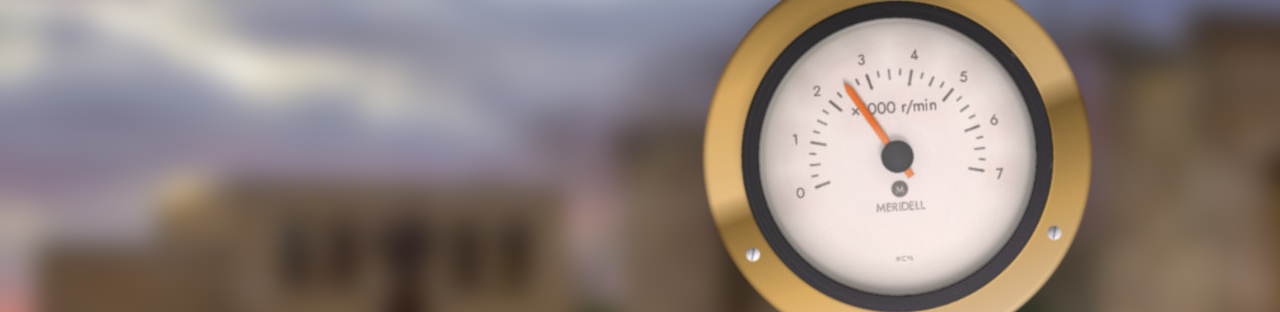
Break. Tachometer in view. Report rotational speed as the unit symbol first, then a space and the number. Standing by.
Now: rpm 2500
